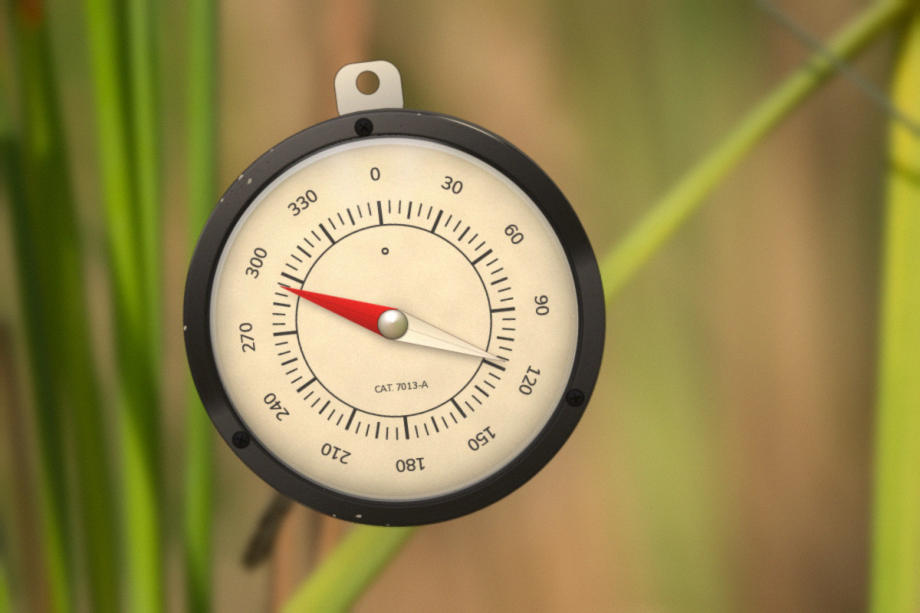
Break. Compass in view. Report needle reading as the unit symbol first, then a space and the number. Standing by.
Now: ° 295
